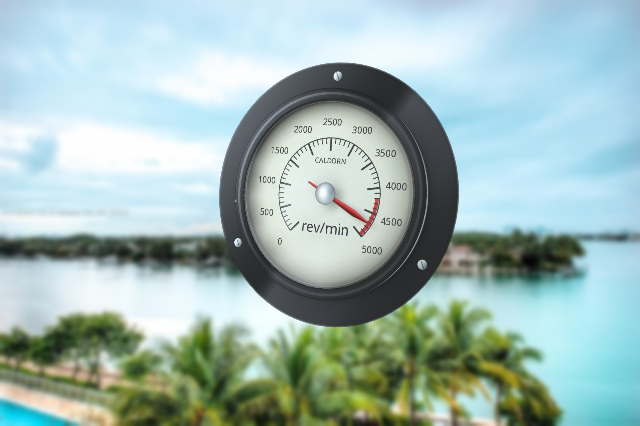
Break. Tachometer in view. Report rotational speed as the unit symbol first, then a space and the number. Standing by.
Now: rpm 4700
